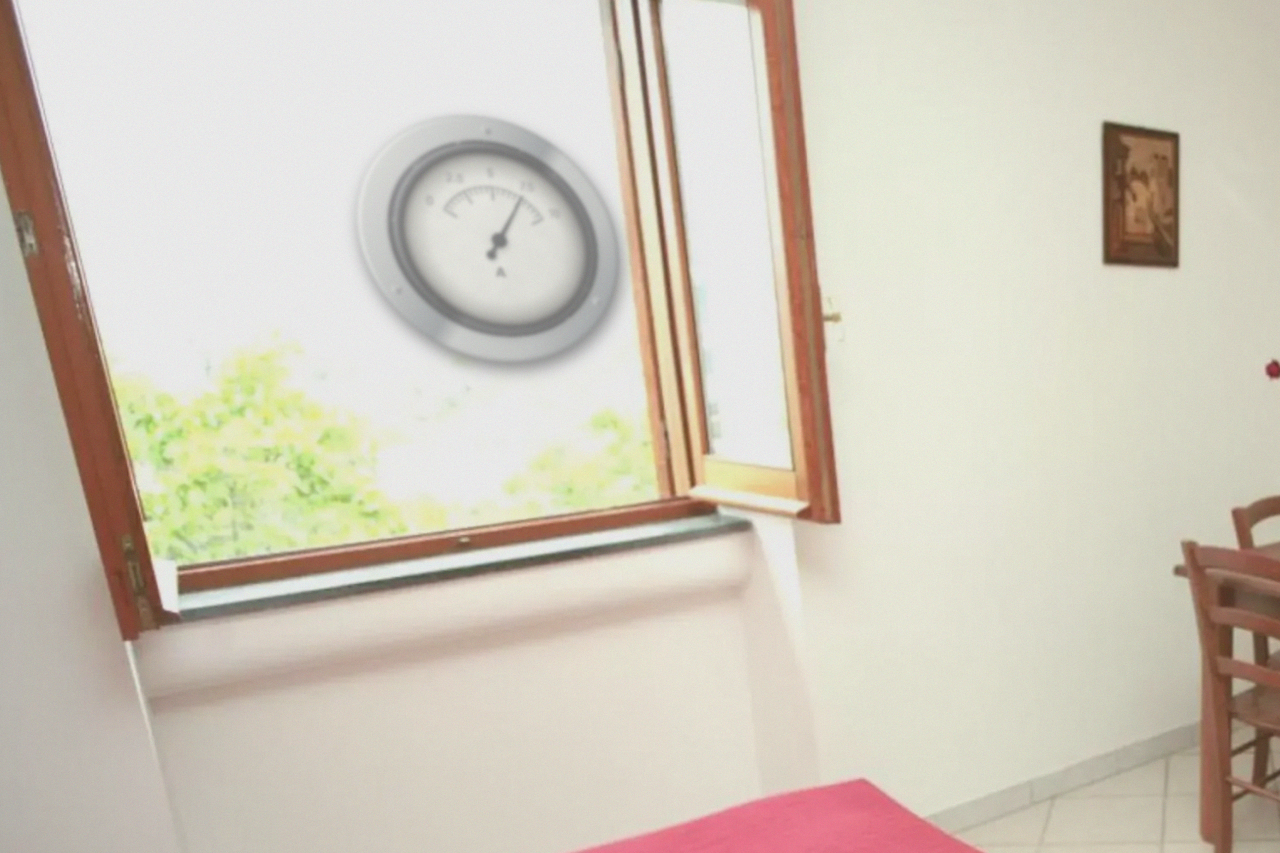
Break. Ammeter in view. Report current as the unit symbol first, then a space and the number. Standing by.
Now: A 7.5
